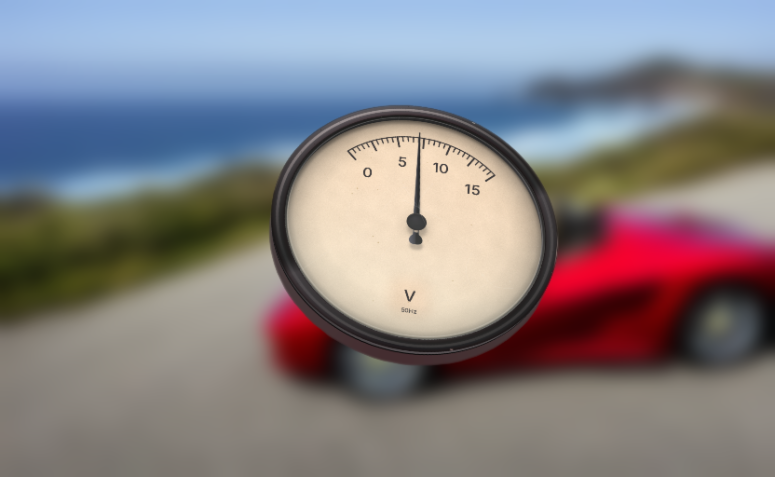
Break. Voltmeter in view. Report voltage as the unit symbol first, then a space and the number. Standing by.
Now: V 7
